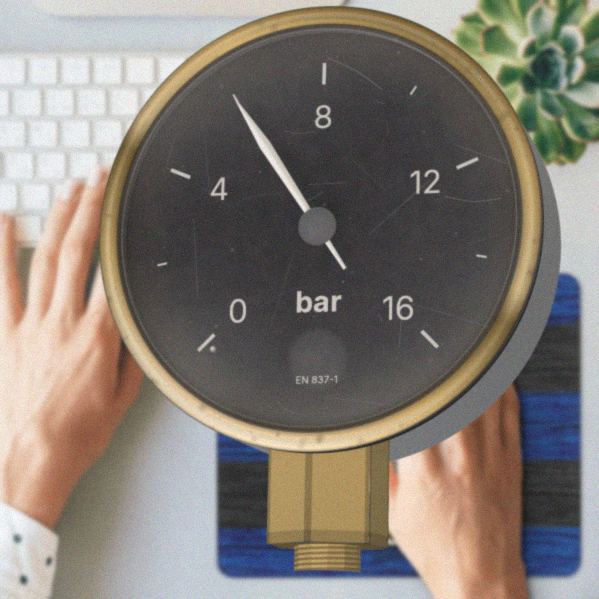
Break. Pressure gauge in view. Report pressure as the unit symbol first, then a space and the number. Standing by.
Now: bar 6
